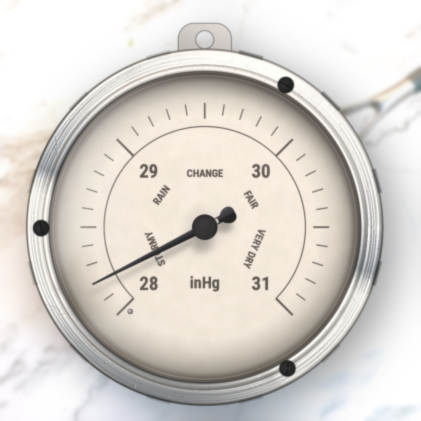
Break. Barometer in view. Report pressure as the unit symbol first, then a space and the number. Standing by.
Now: inHg 28.2
